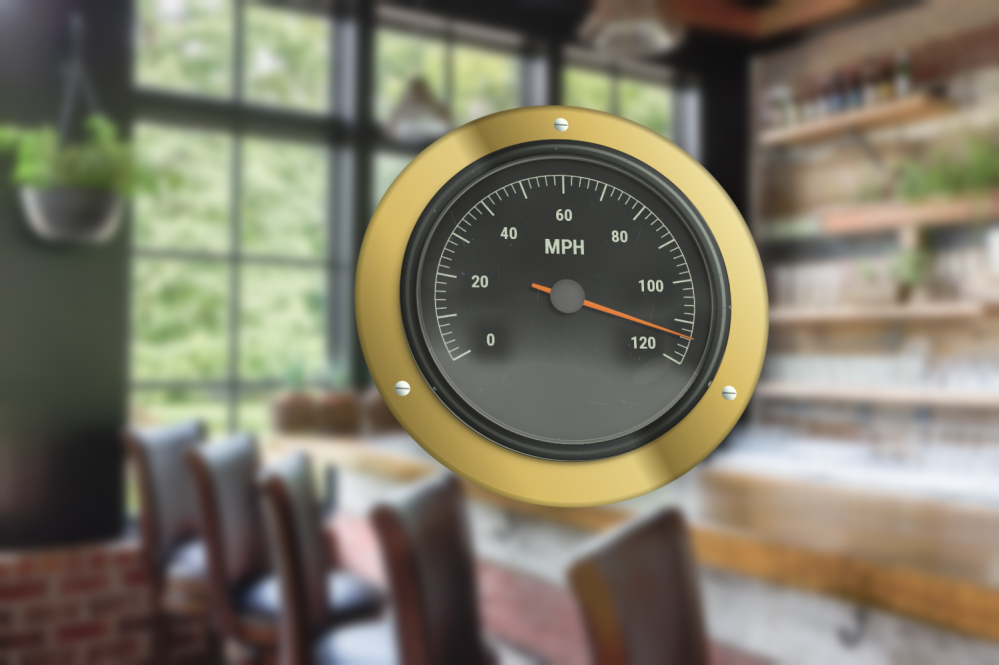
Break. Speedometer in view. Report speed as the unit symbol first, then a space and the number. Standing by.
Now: mph 114
